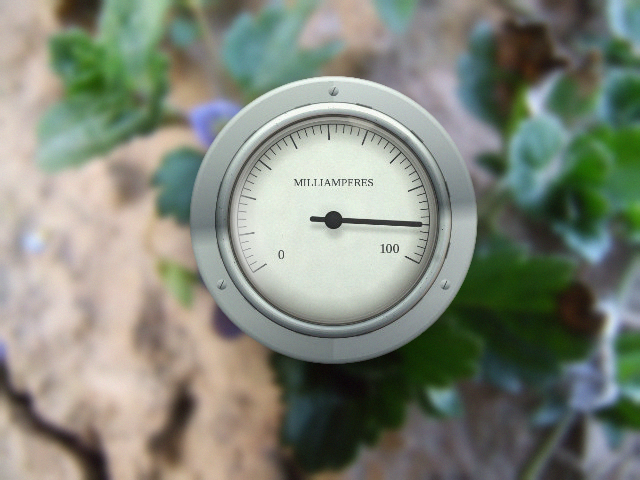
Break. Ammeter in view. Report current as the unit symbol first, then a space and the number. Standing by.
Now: mA 90
